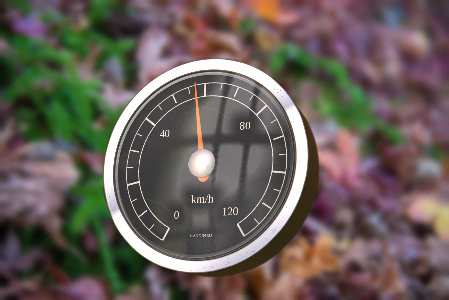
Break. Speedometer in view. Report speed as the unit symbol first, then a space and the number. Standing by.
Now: km/h 57.5
